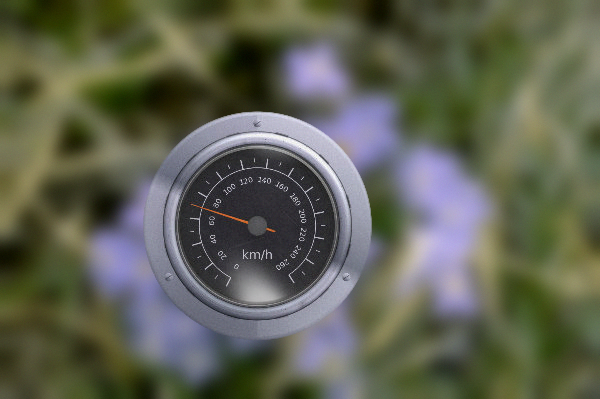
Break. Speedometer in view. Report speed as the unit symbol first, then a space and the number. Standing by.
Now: km/h 70
